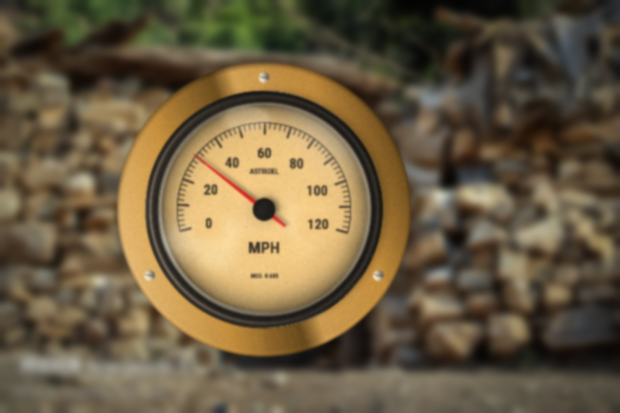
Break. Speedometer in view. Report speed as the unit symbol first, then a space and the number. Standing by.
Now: mph 30
